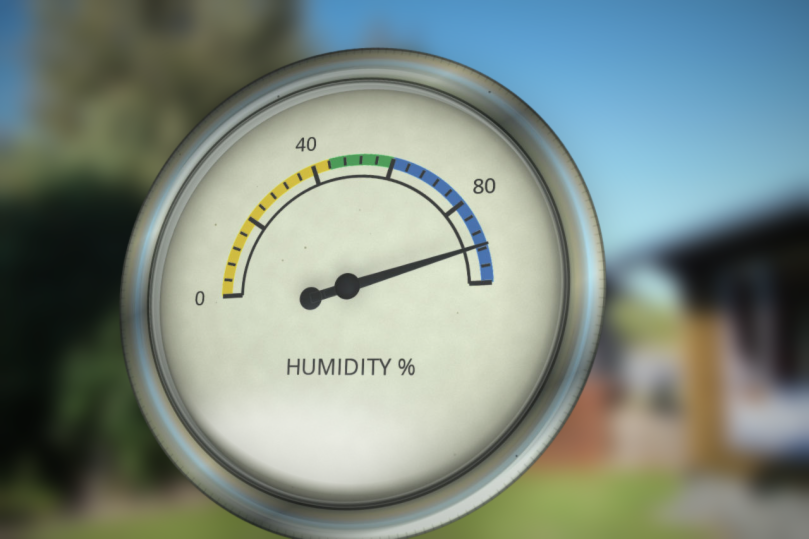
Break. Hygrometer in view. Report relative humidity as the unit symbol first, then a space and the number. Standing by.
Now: % 92
